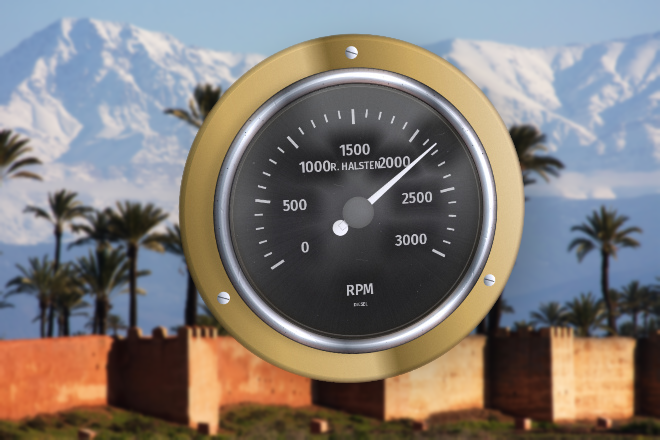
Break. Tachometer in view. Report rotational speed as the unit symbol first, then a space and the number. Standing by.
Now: rpm 2150
